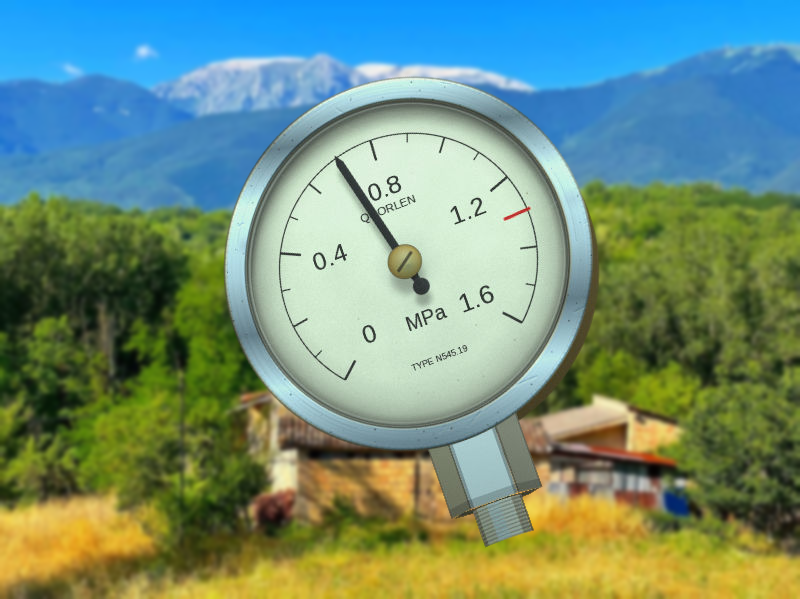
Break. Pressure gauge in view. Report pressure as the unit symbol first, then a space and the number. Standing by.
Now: MPa 0.7
